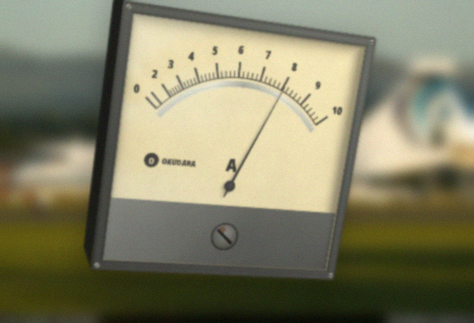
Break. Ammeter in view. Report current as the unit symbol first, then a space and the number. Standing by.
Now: A 8
